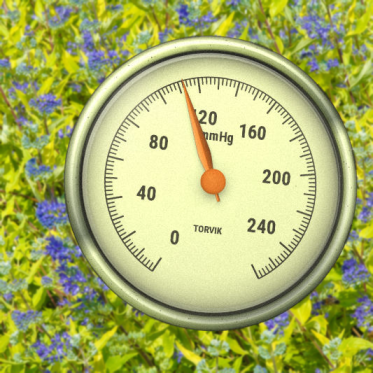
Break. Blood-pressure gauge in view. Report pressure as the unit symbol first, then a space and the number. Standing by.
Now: mmHg 112
